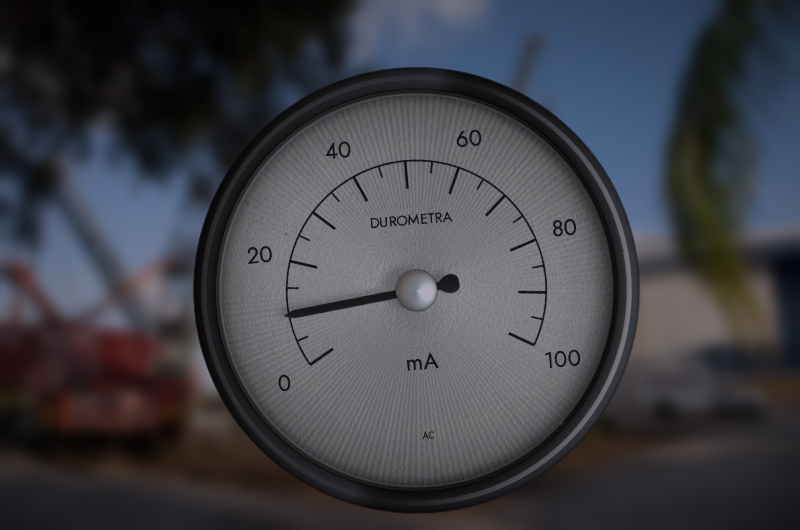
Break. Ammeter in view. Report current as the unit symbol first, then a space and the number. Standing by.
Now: mA 10
